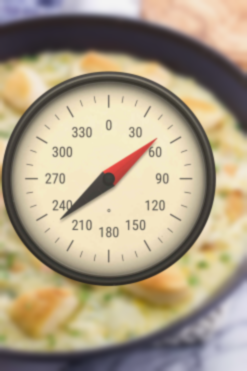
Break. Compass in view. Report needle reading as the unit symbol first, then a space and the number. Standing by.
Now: ° 50
